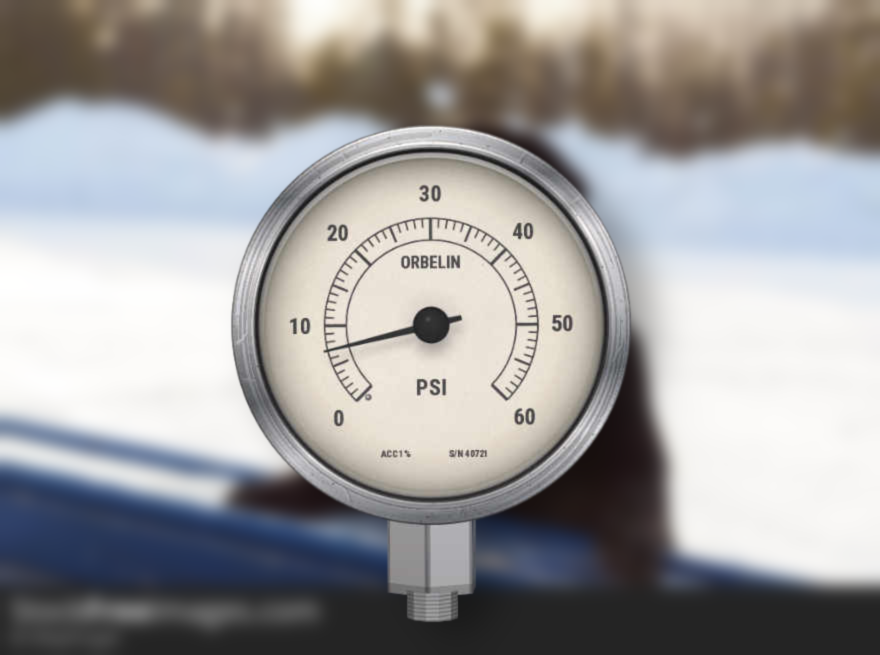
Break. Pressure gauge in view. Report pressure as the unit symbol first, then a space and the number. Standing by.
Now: psi 7
